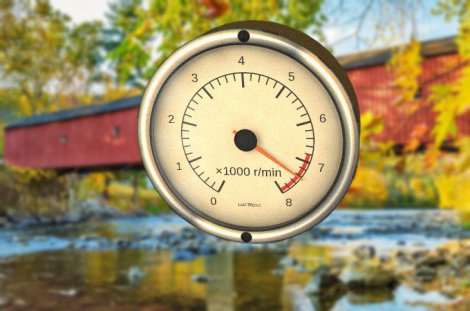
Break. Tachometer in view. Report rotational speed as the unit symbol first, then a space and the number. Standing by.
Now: rpm 7400
